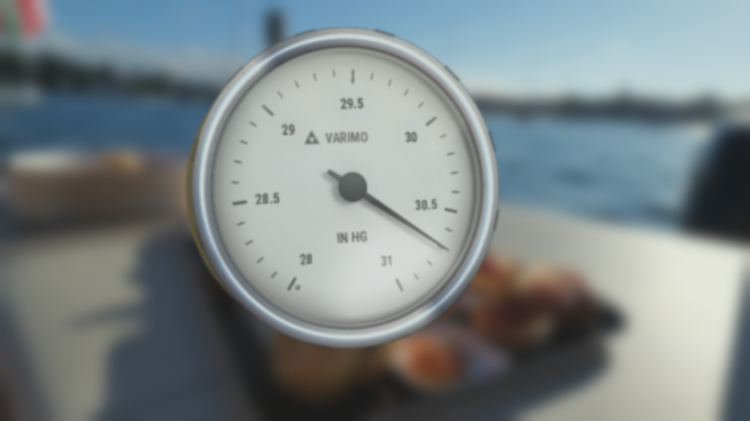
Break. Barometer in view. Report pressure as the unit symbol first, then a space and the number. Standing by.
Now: inHg 30.7
